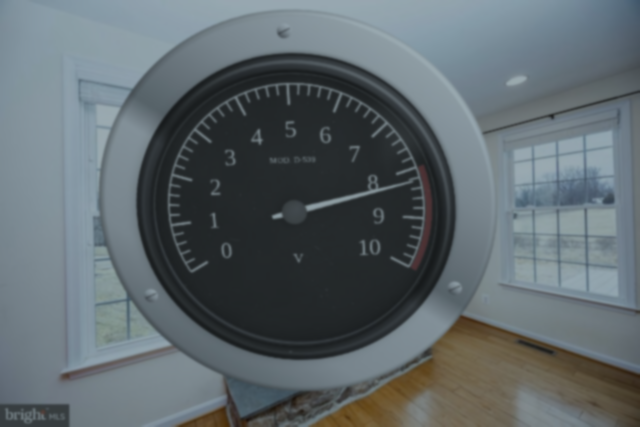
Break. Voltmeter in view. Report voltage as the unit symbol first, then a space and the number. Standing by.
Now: V 8.2
